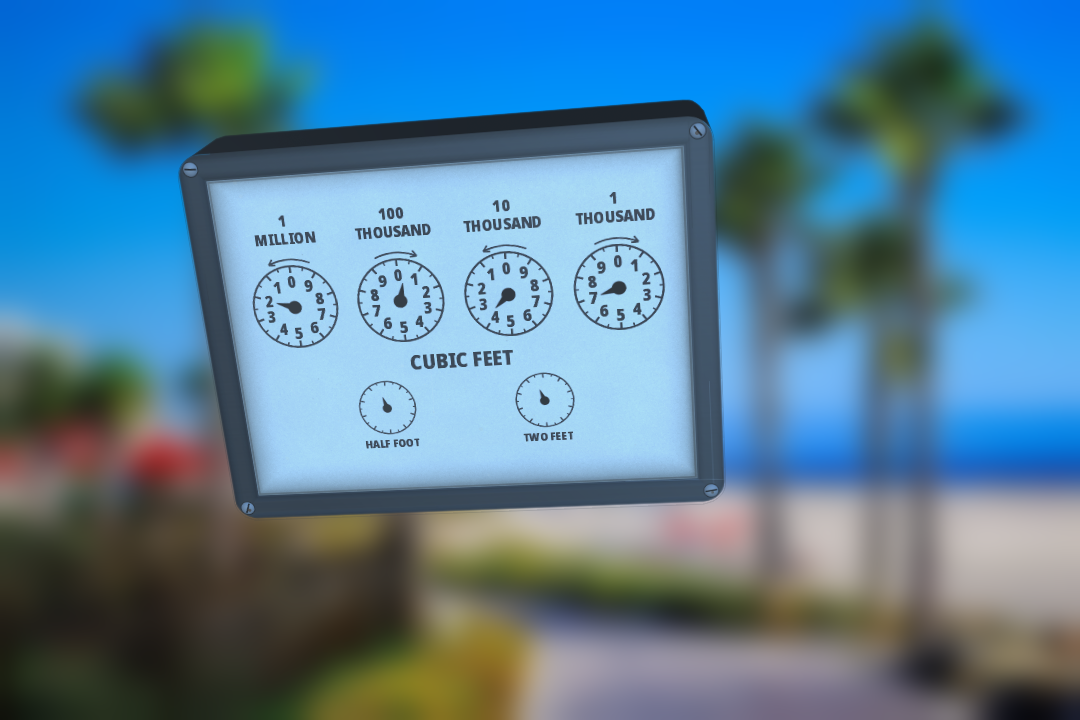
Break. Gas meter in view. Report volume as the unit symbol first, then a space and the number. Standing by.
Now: ft³ 203700
